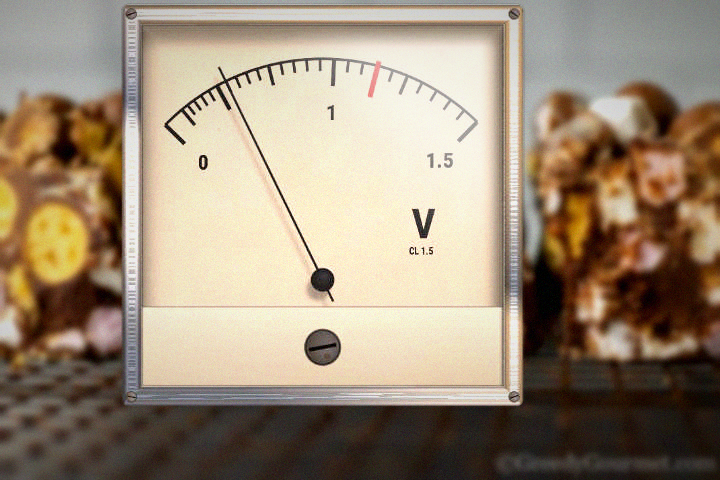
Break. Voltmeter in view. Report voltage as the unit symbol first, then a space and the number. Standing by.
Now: V 0.55
